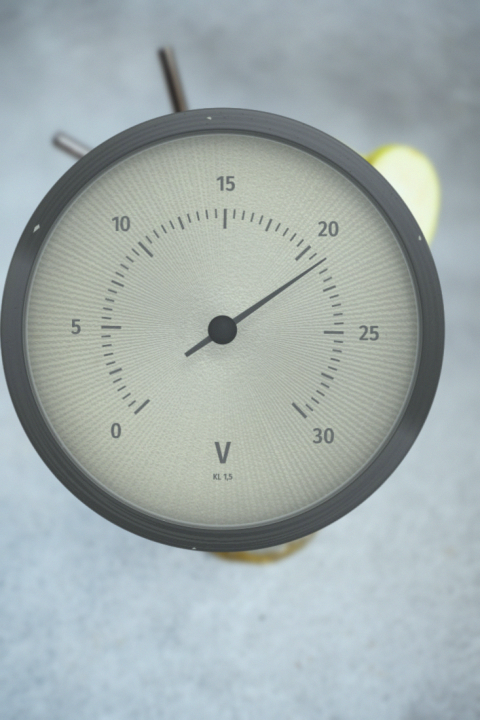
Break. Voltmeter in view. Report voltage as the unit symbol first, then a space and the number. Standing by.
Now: V 21
